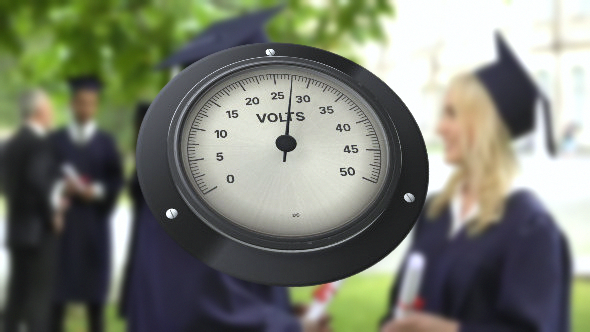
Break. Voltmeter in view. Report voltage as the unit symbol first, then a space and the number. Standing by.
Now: V 27.5
